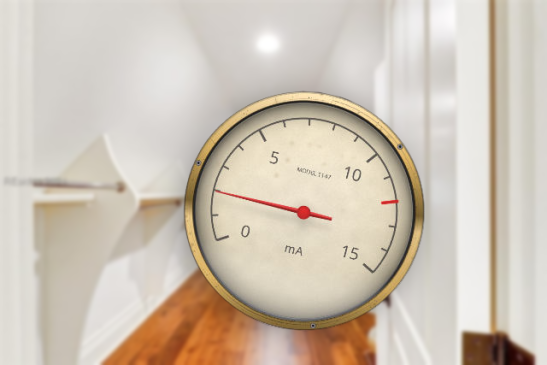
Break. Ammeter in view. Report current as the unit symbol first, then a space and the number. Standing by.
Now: mA 2
